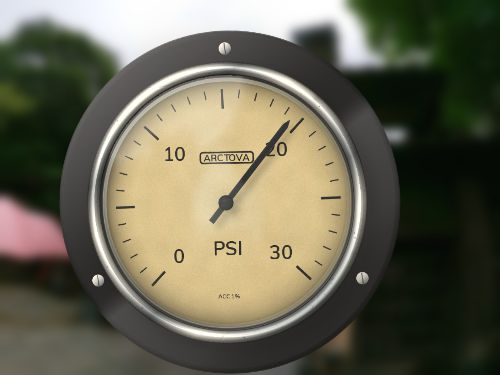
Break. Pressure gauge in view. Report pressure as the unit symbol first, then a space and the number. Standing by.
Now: psi 19.5
